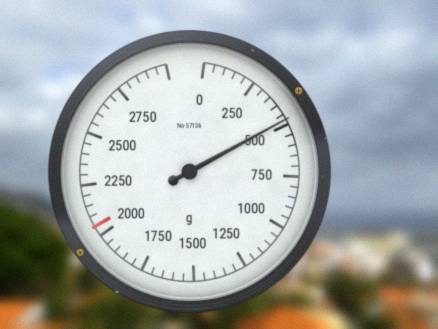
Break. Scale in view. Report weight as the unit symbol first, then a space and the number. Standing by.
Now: g 475
